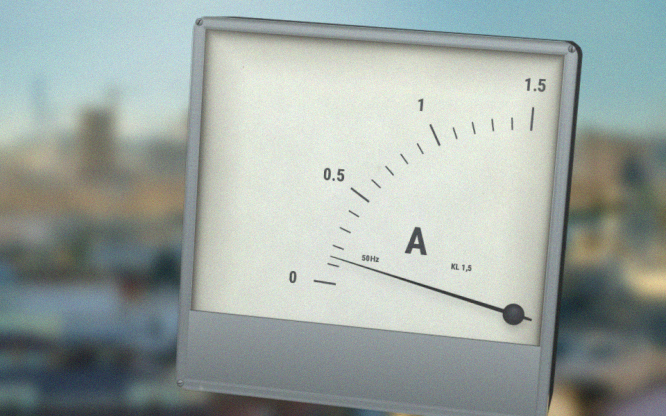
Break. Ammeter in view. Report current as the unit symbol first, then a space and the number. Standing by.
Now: A 0.15
